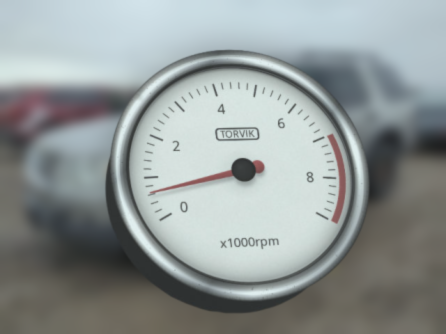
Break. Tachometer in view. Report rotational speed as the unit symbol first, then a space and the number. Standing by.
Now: rpm 600
